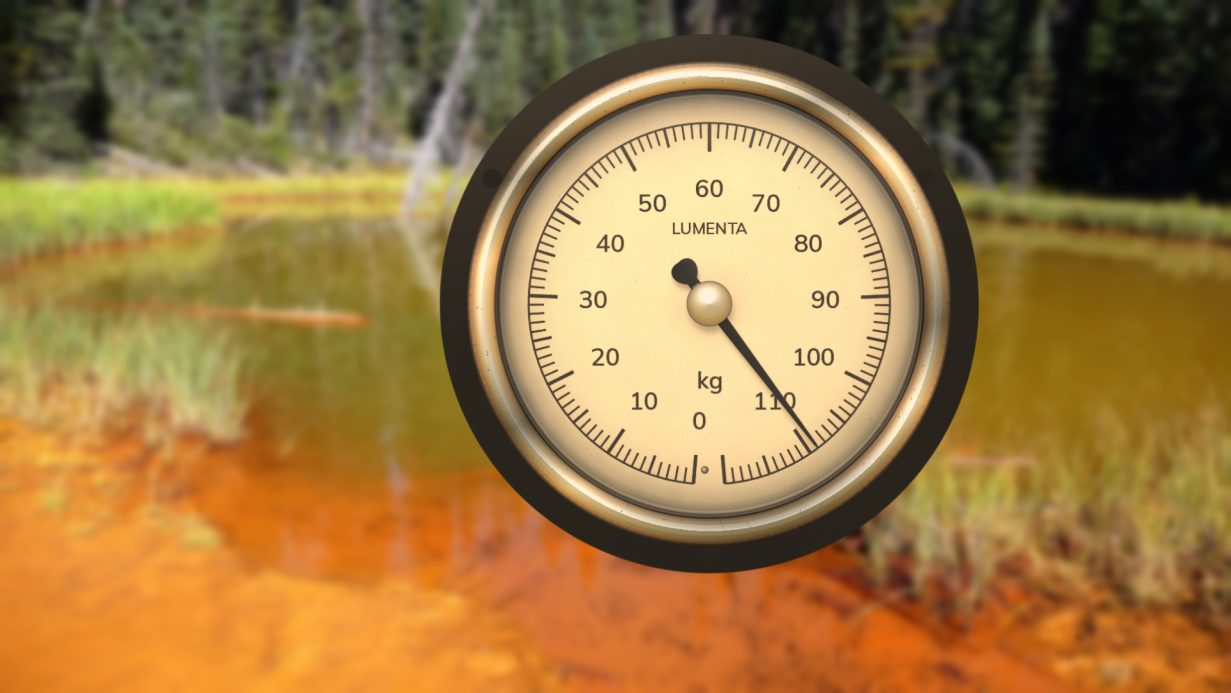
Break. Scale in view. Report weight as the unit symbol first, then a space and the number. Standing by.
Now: kg 109
